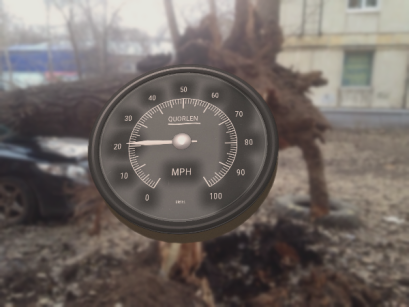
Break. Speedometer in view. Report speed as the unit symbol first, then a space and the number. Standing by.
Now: mph 20
